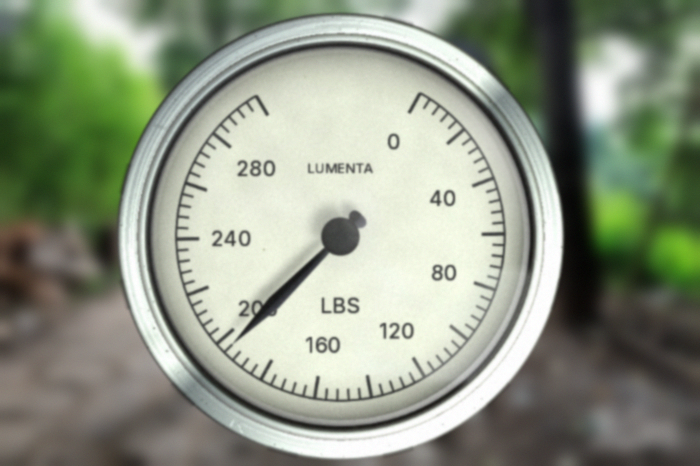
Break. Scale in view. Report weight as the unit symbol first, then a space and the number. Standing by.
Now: lb 196
